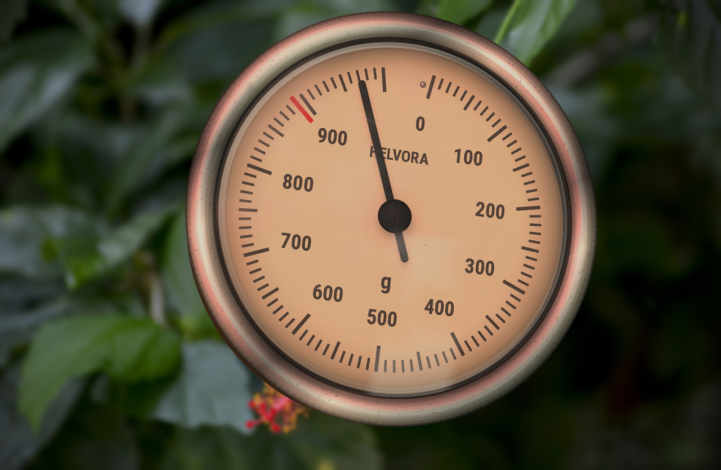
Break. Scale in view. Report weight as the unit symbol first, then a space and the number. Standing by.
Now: g 970
